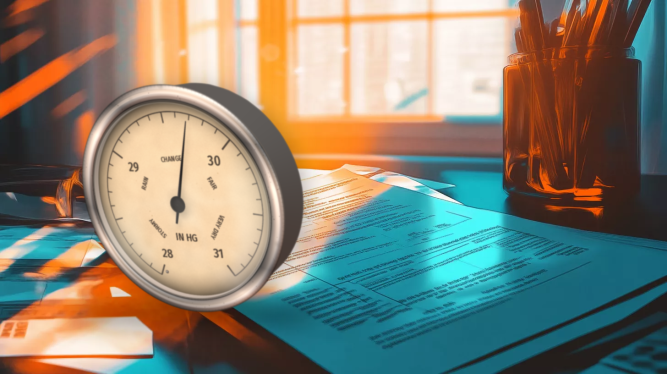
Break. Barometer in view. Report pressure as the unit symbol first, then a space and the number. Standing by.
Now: inHg 29.7
